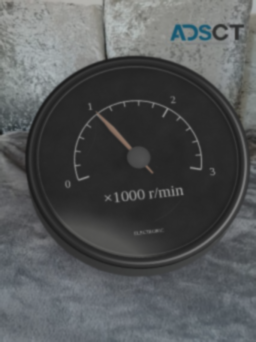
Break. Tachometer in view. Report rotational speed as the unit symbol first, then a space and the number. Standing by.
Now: rpm 1000
